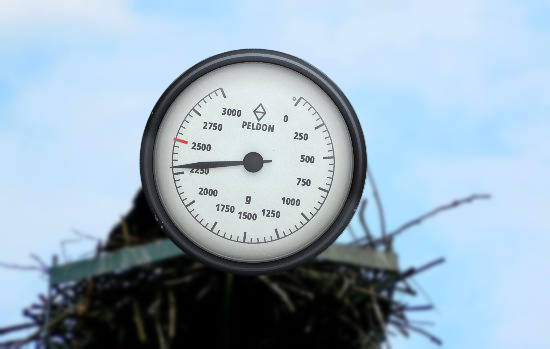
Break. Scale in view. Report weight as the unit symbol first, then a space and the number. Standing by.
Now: g 2300
